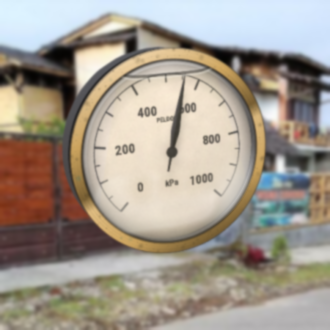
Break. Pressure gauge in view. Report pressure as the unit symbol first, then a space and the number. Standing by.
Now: kPa 550
